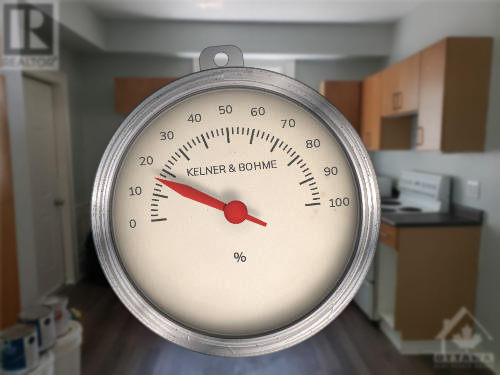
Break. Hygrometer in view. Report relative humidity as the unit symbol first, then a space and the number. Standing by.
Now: % 16
